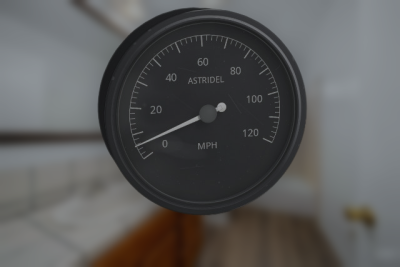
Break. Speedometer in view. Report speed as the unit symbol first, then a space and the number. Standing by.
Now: mph 6
